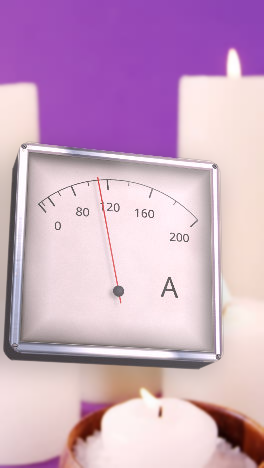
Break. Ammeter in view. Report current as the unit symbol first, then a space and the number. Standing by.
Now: A 110
